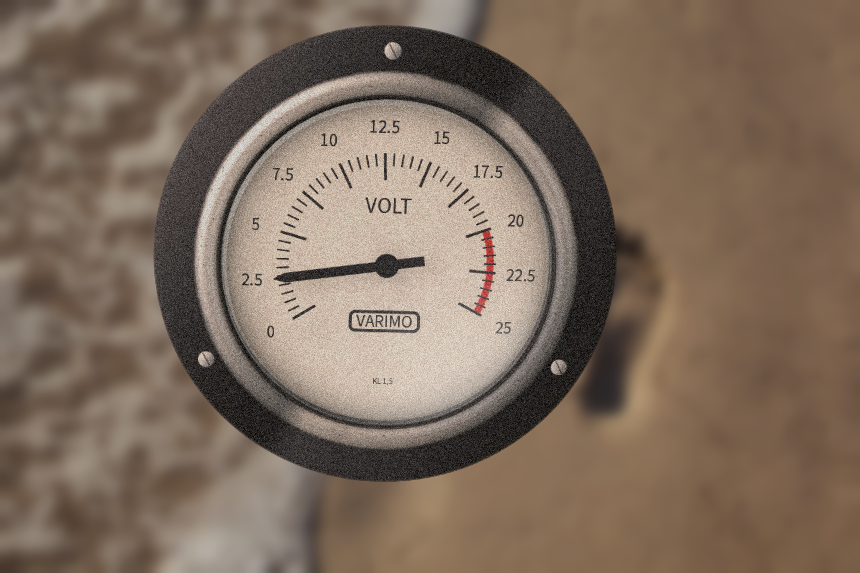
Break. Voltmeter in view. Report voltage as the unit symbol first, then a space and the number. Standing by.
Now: V 2.5
